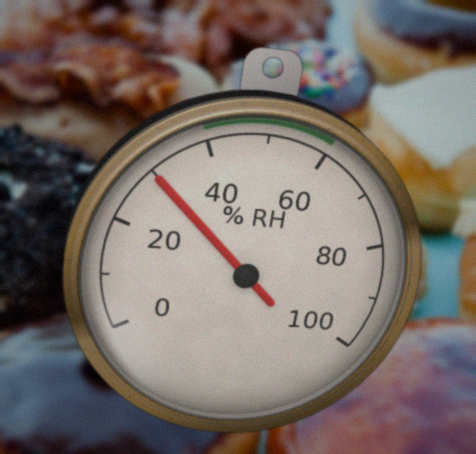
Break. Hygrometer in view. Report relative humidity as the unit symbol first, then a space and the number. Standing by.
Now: % 30
